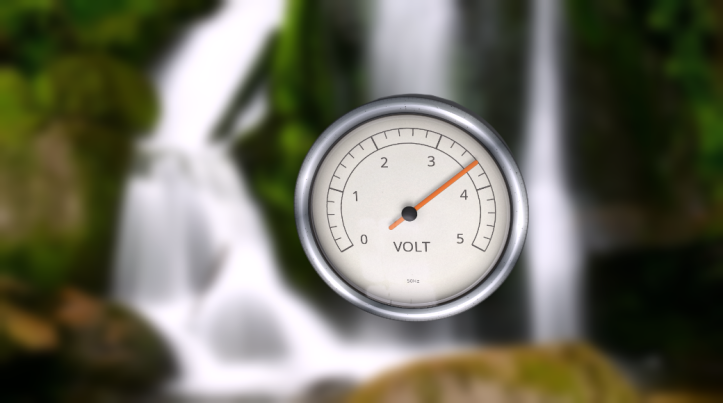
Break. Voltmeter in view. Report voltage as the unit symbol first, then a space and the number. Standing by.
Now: V 3.6
